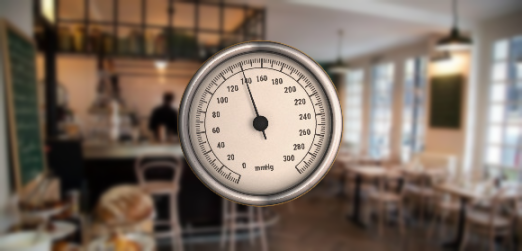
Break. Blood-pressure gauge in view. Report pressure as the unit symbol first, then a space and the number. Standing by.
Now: mmHg 140
